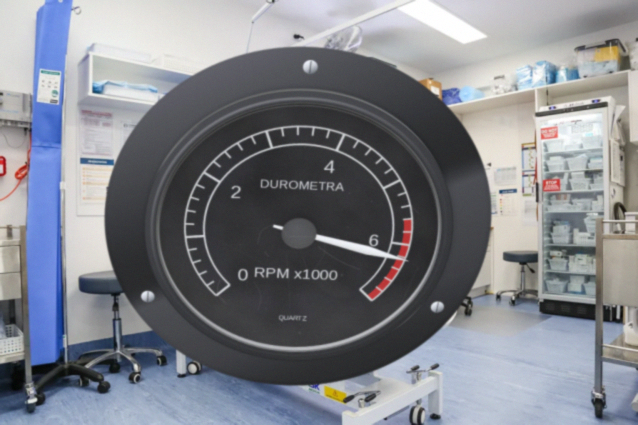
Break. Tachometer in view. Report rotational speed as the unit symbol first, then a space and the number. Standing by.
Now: rpm 6200
